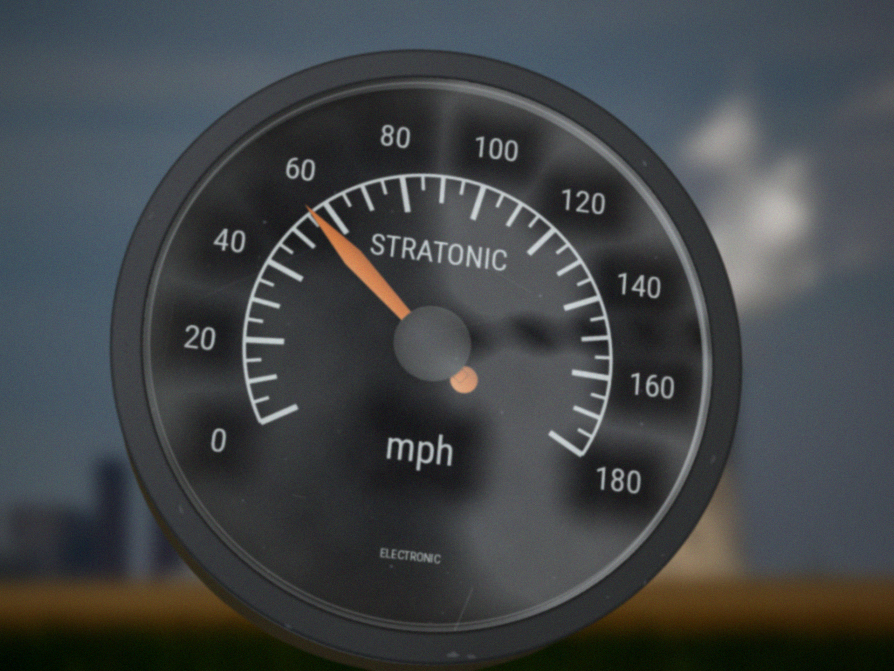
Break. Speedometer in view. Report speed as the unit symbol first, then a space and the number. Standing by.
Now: mph 55
